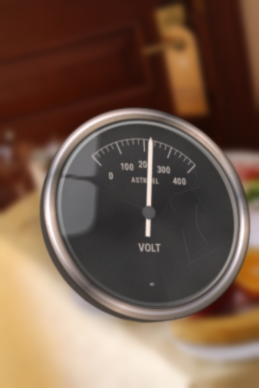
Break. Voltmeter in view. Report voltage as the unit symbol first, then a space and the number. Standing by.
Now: V 220
